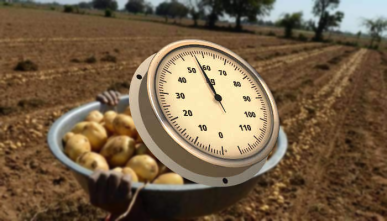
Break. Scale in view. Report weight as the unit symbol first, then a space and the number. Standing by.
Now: kg 55
